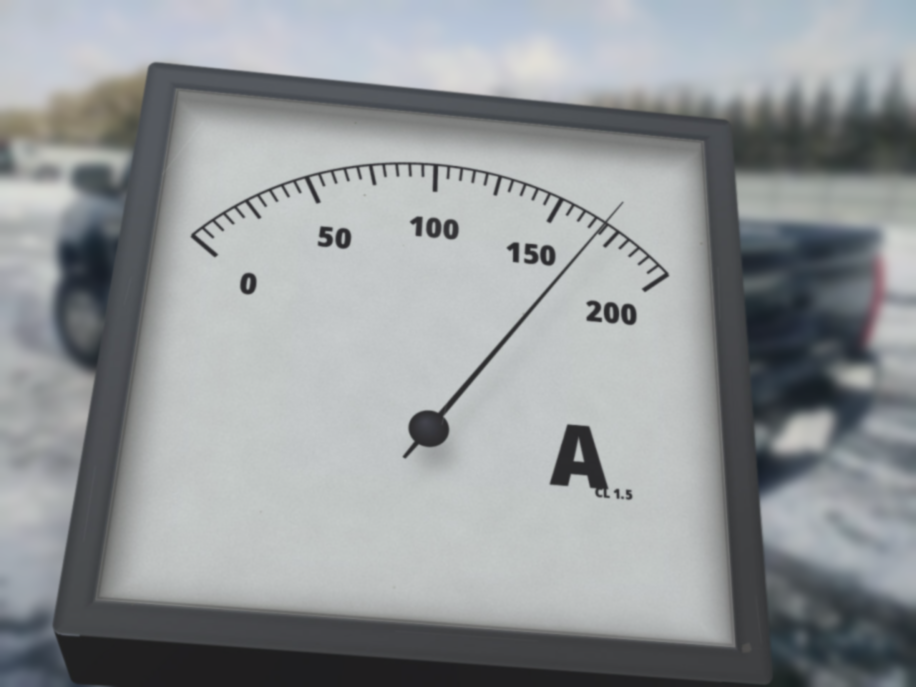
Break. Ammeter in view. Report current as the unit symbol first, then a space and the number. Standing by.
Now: A 170
